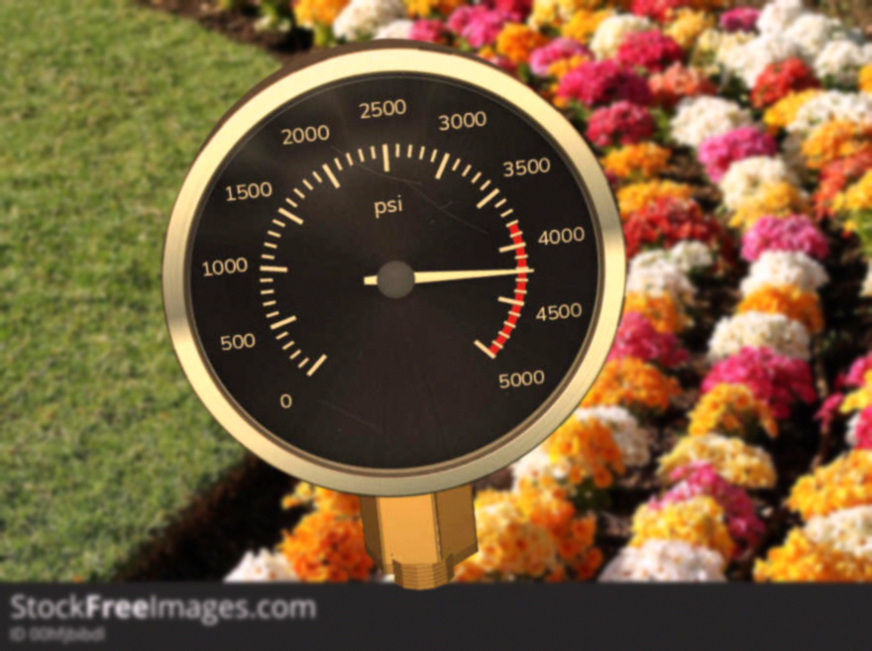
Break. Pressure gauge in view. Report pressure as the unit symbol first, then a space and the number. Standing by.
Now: psi 4200
